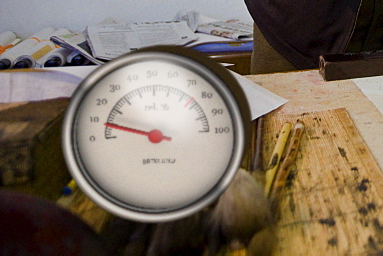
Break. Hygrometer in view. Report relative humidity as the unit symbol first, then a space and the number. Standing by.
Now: % 10
